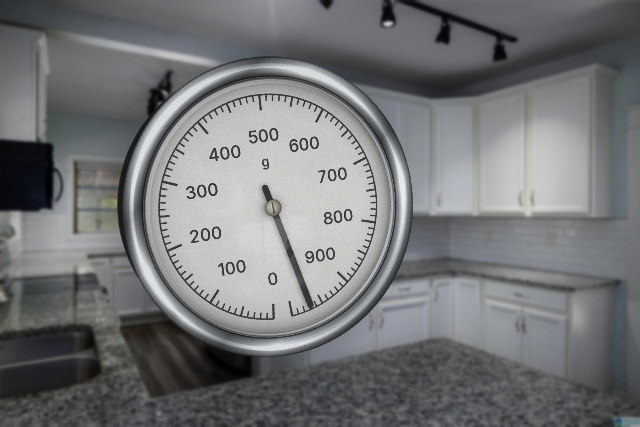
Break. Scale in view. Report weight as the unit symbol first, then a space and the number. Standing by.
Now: g 970
